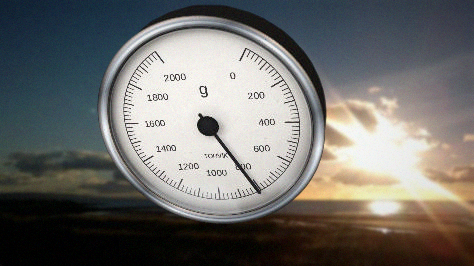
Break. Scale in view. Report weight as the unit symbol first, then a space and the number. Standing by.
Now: g 800
